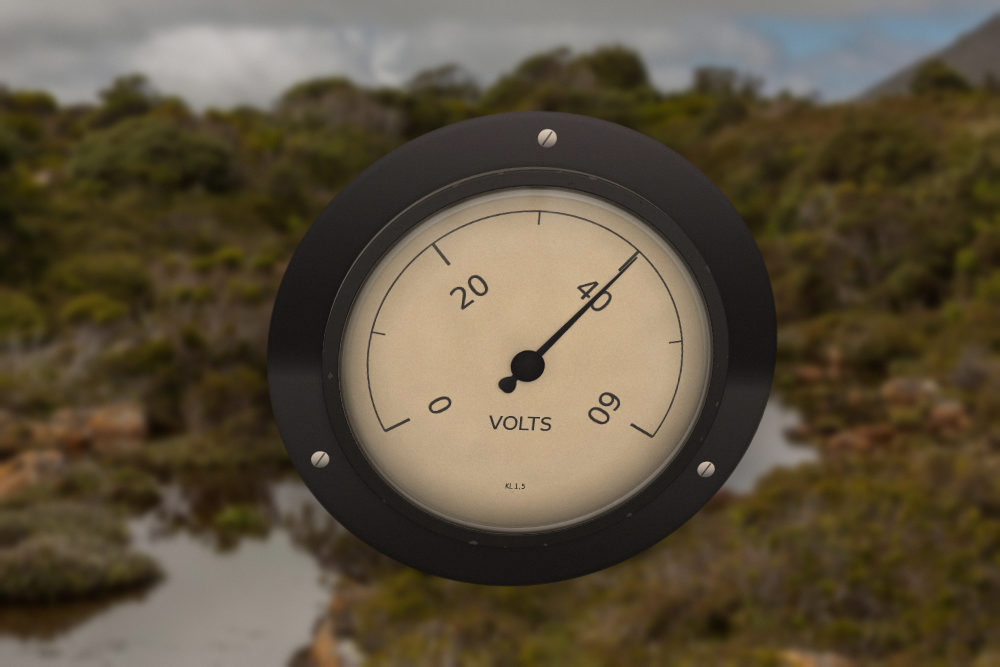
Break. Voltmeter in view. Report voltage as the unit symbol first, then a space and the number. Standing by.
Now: V 40
